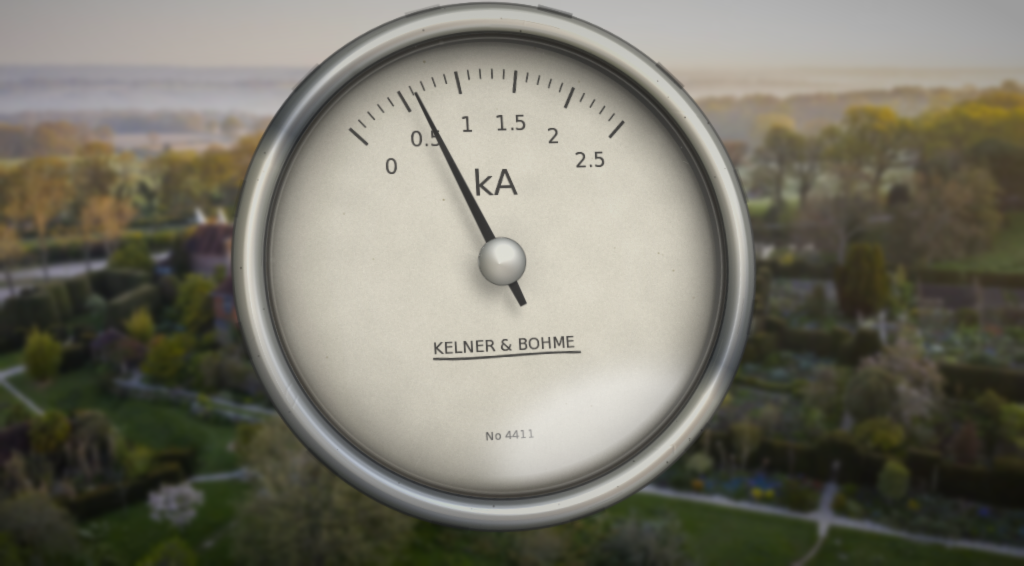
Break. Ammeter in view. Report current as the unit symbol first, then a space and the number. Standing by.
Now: kA 0.6
